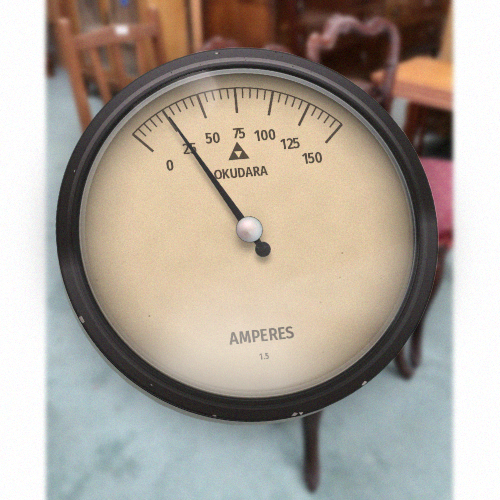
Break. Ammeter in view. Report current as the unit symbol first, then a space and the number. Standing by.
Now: A 25
